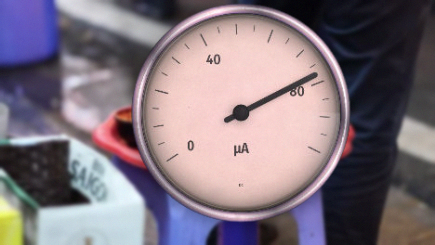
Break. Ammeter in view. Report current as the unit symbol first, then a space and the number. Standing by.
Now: µA 77.5
